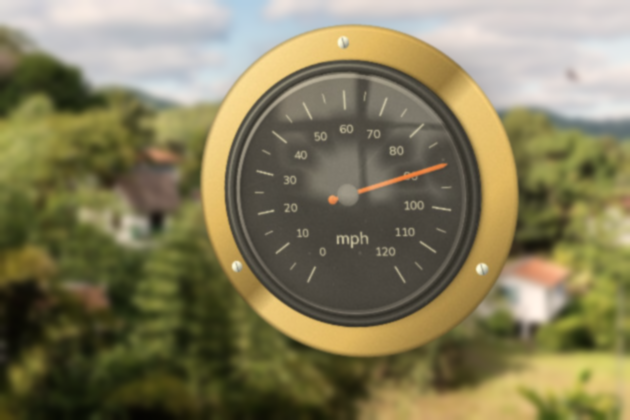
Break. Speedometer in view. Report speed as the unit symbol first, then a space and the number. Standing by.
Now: mph 90
